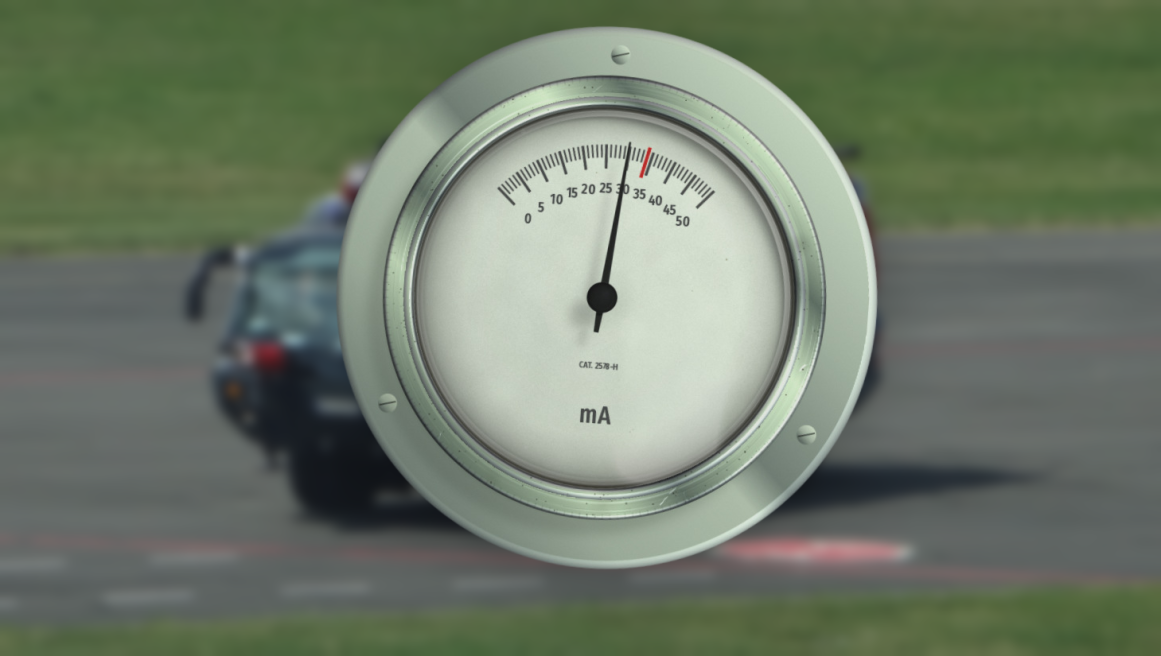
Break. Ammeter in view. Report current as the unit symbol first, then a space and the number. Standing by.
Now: mA 30
